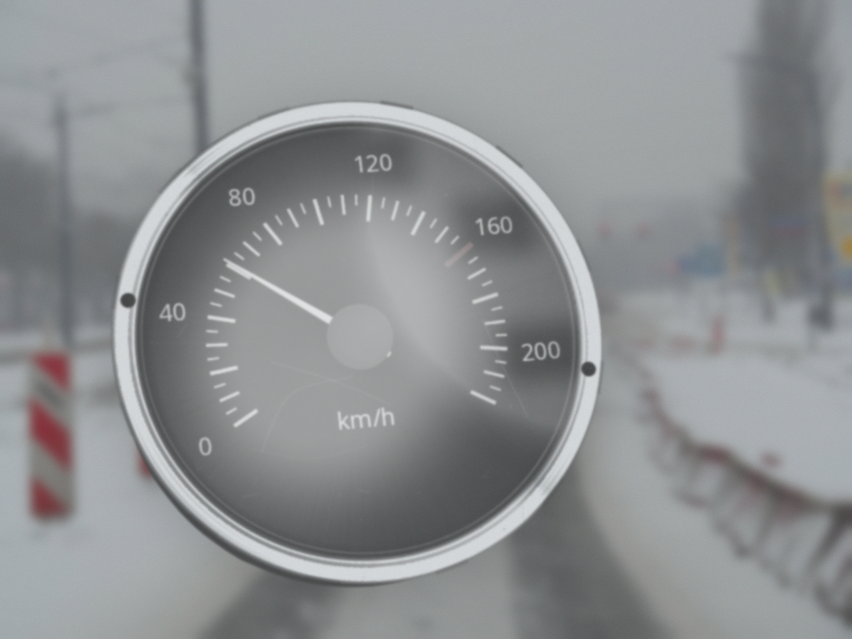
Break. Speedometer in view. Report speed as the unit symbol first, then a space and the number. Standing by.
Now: km/h 60
